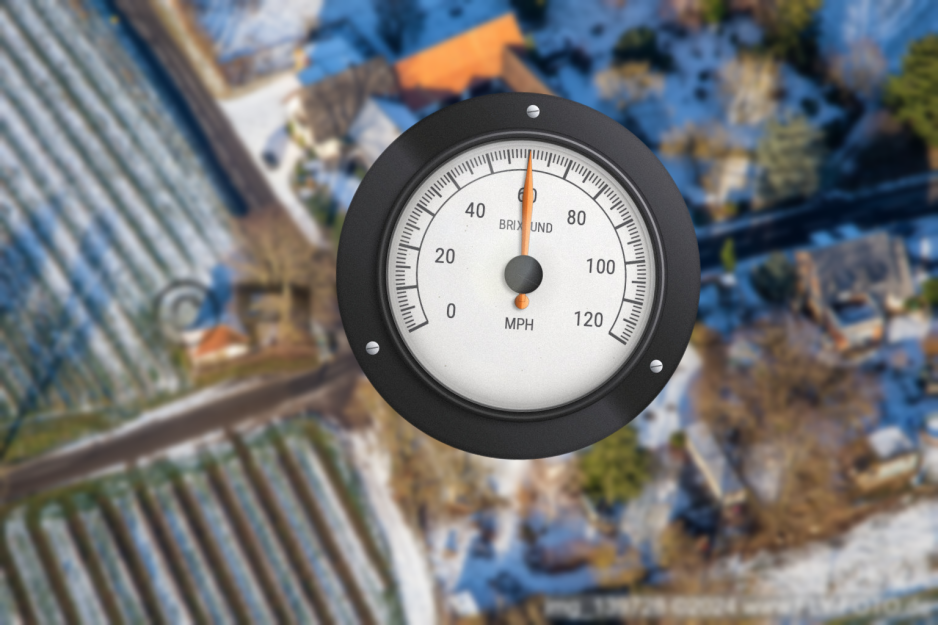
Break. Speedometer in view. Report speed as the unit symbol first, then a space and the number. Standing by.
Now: mph 60
